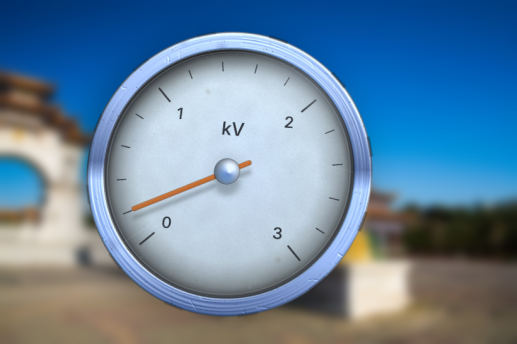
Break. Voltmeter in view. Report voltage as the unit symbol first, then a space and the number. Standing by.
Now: kV 0.2
